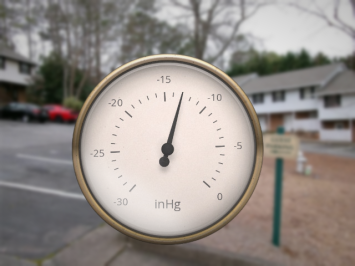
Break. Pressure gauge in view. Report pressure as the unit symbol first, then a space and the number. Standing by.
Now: inHg -13
